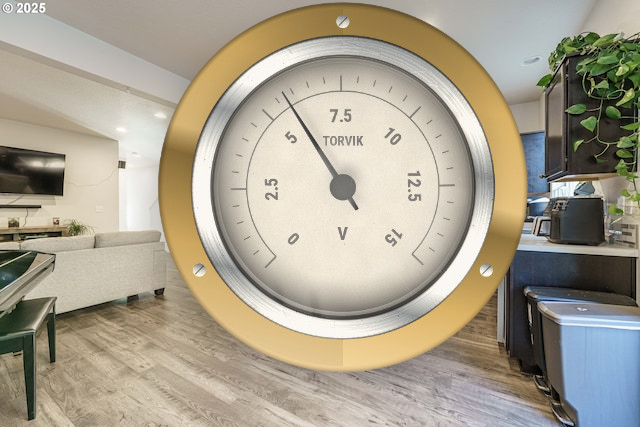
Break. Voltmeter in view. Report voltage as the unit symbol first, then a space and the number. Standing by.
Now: V 5.75
